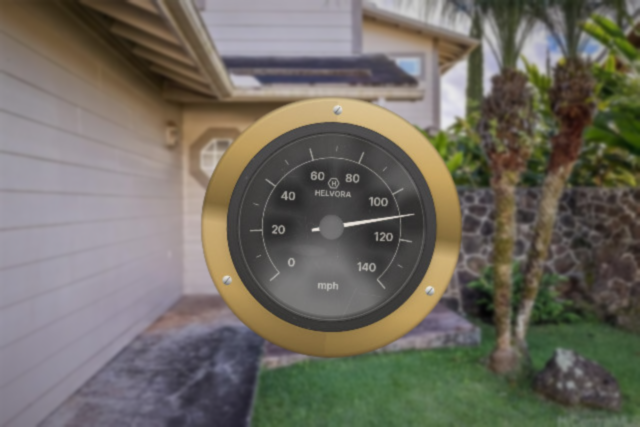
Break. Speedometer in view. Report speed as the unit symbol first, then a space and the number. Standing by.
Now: mph 110
